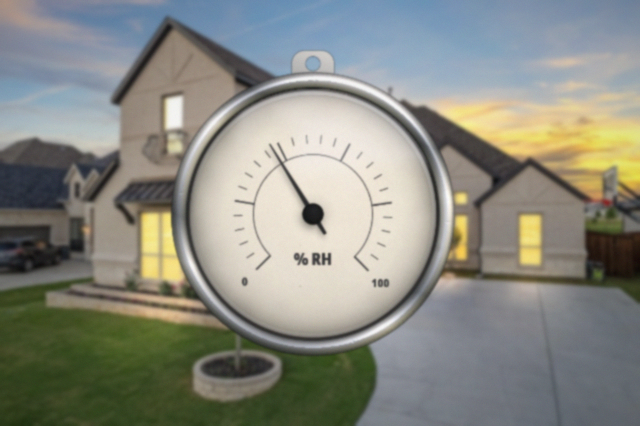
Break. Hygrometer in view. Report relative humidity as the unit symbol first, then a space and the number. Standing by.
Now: % 38
